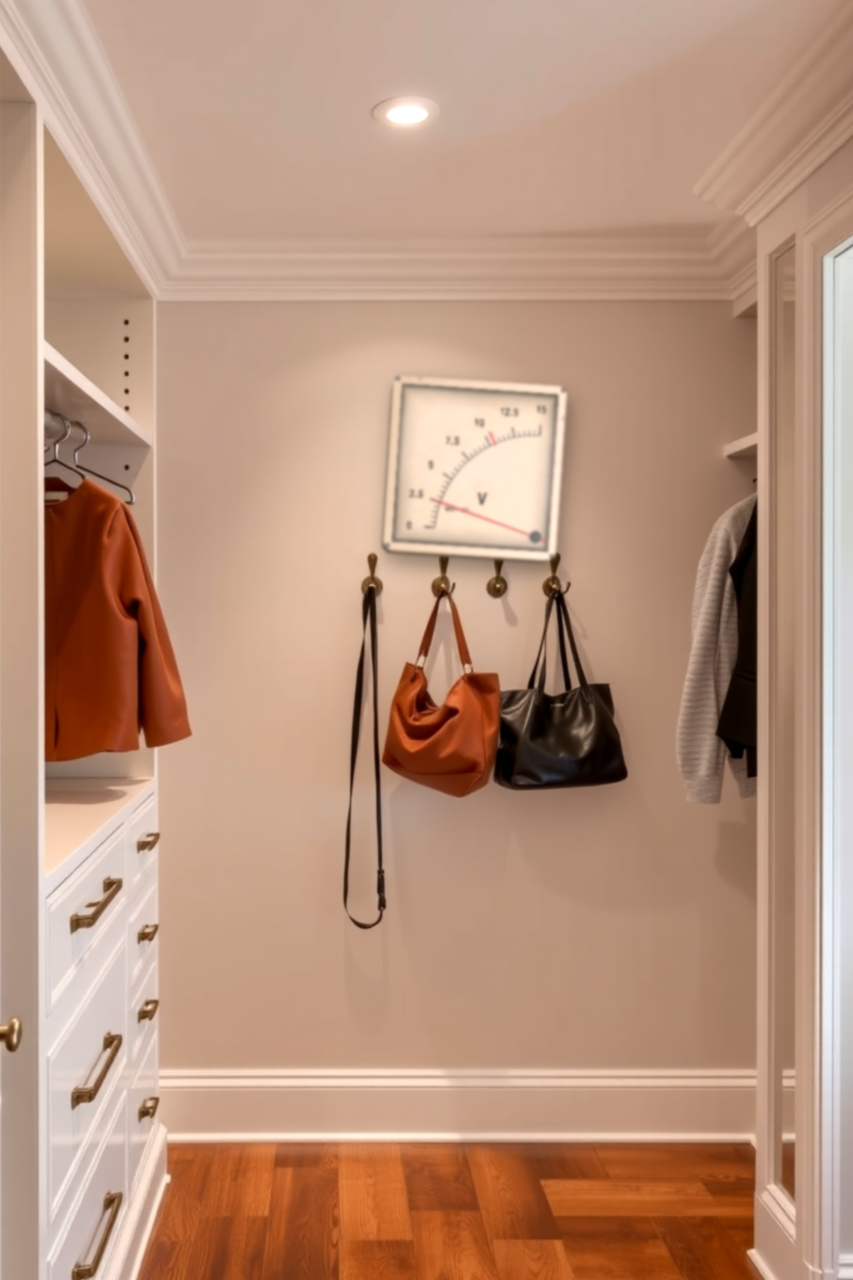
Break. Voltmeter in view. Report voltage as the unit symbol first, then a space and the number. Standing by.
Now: V 2.5
